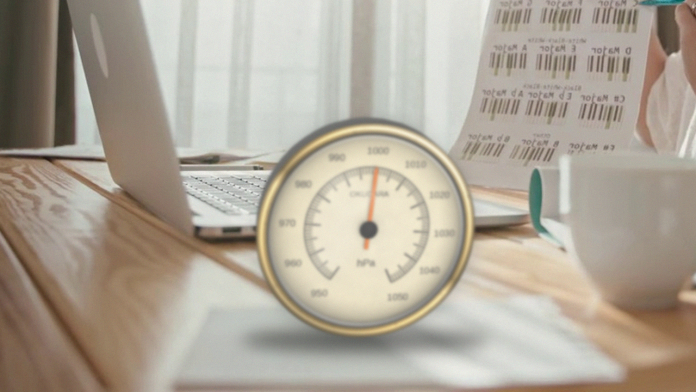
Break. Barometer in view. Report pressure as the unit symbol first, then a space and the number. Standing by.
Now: hPa 1000
